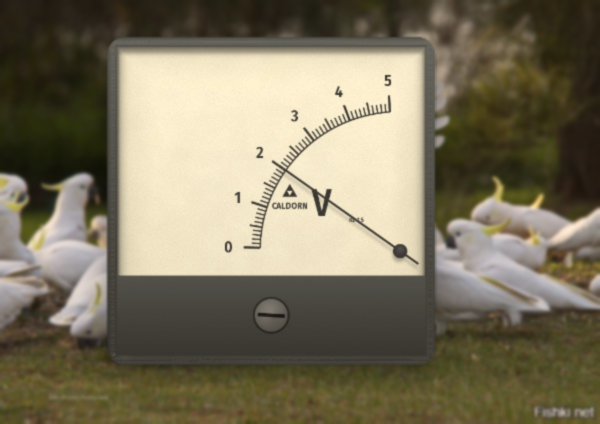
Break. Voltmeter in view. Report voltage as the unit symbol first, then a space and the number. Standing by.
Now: V 2
